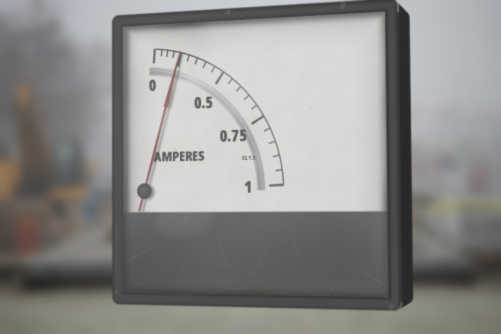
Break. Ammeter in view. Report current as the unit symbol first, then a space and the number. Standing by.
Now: A 0.25
